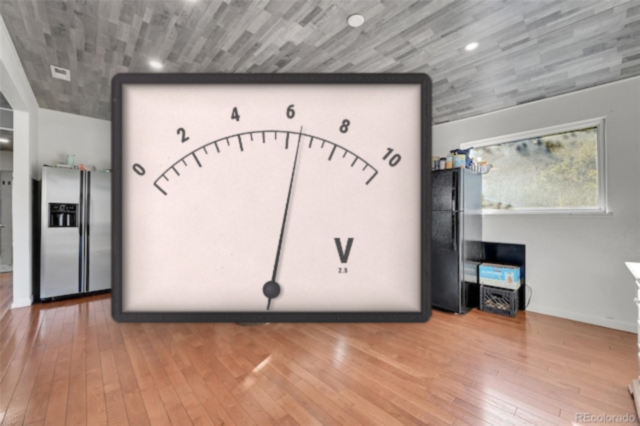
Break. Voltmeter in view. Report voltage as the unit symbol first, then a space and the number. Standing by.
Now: V 6.5
